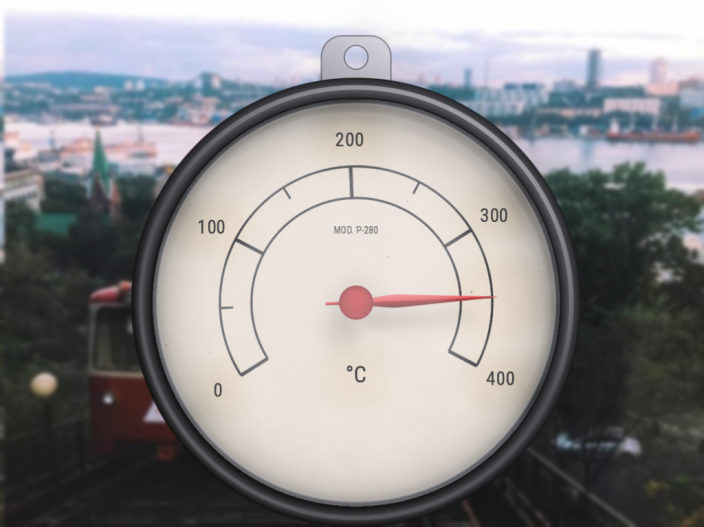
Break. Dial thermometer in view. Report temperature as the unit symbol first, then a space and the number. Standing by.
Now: °C 350
